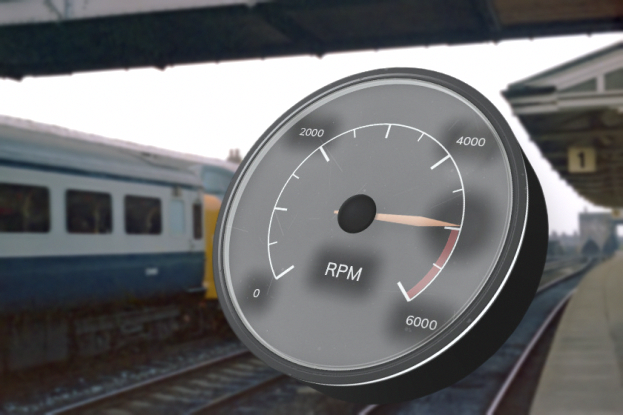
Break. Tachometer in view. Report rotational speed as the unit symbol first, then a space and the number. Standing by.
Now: rpm 5000
